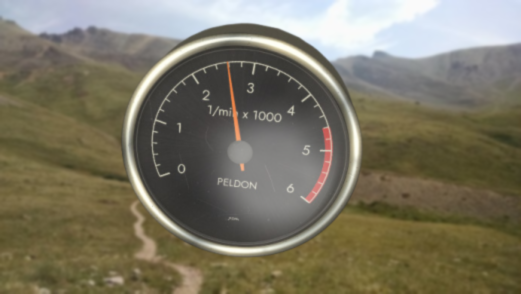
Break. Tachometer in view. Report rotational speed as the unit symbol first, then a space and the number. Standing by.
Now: rpm 2600
